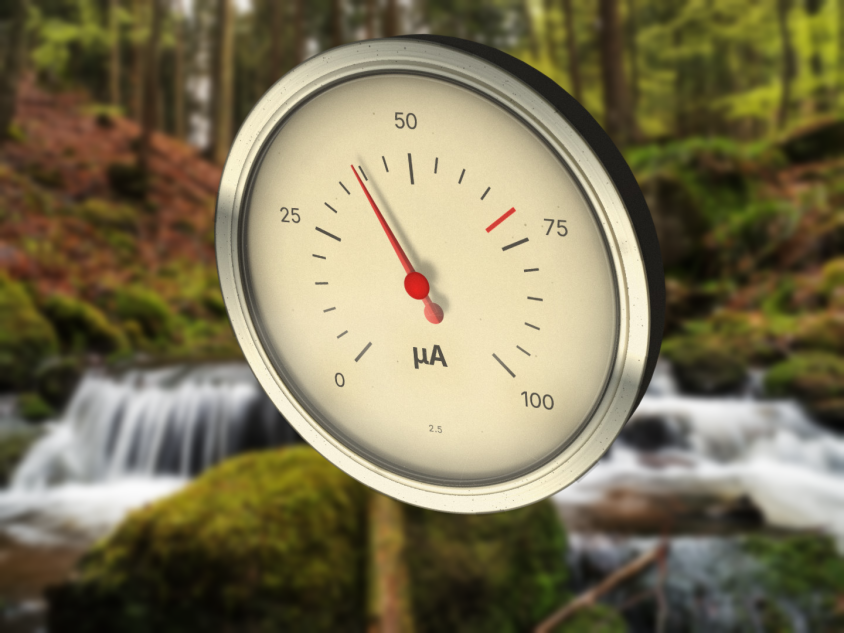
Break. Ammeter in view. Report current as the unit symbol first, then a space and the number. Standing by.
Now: µA 40
